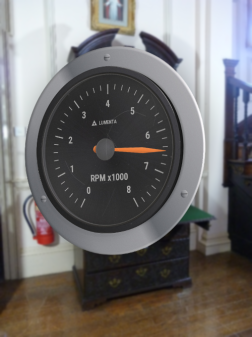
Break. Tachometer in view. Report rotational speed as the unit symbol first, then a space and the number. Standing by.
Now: rpm 6500
